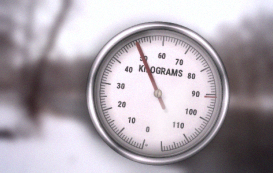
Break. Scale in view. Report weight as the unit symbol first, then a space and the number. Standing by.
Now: kg 50
